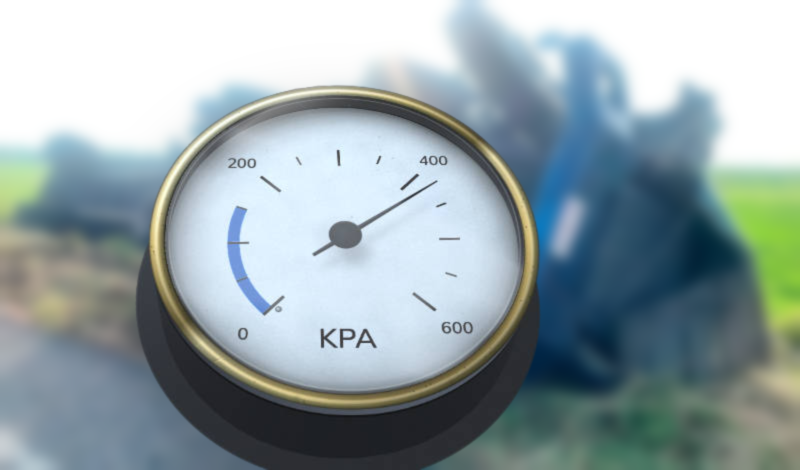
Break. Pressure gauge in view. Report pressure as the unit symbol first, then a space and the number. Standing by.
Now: kPa 425
